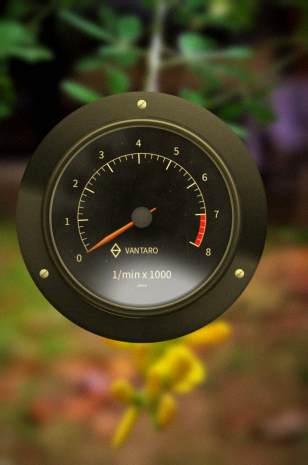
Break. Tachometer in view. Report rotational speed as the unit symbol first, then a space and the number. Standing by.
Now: rpm 0
